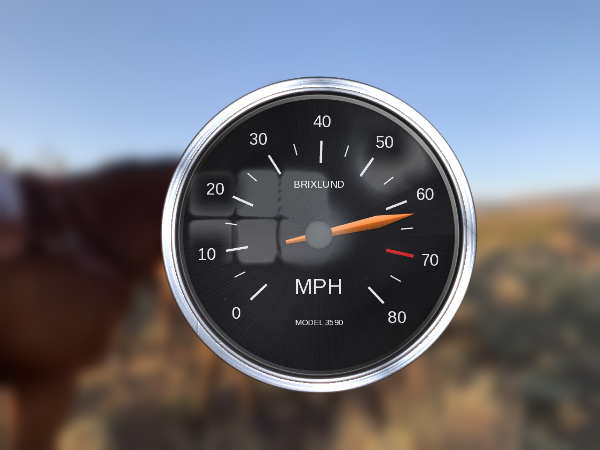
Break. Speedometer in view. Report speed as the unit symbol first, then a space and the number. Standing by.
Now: mph 62.5
